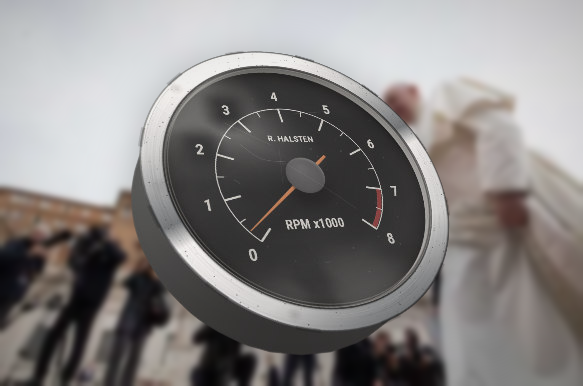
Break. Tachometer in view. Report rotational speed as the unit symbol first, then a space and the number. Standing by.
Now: rpm 250
